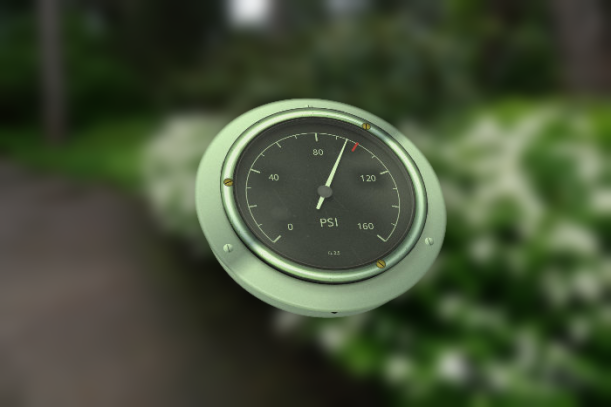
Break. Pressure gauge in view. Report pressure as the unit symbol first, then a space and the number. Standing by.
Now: psi 95
